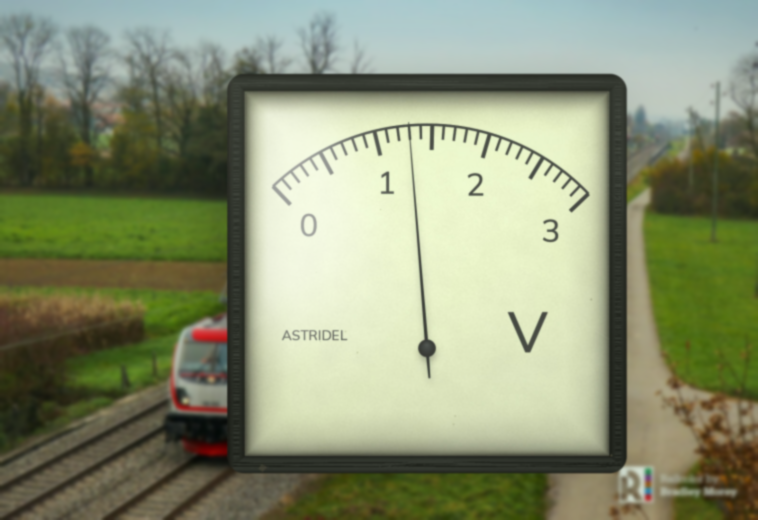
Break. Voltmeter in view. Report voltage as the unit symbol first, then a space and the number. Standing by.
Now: V 1.3
